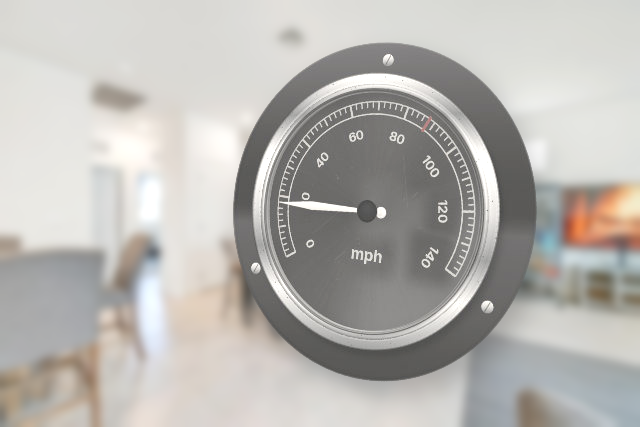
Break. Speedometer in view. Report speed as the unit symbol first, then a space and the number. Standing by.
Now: mph 18
